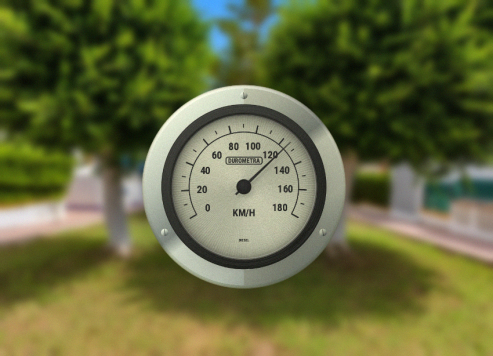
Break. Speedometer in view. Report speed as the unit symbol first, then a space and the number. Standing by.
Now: km/h 125
